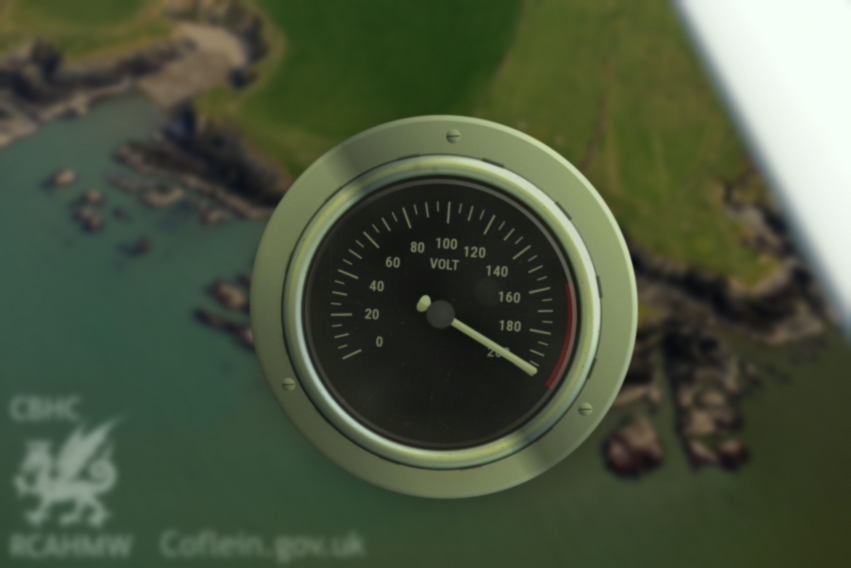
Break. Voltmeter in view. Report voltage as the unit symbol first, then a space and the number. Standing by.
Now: V 197.5
